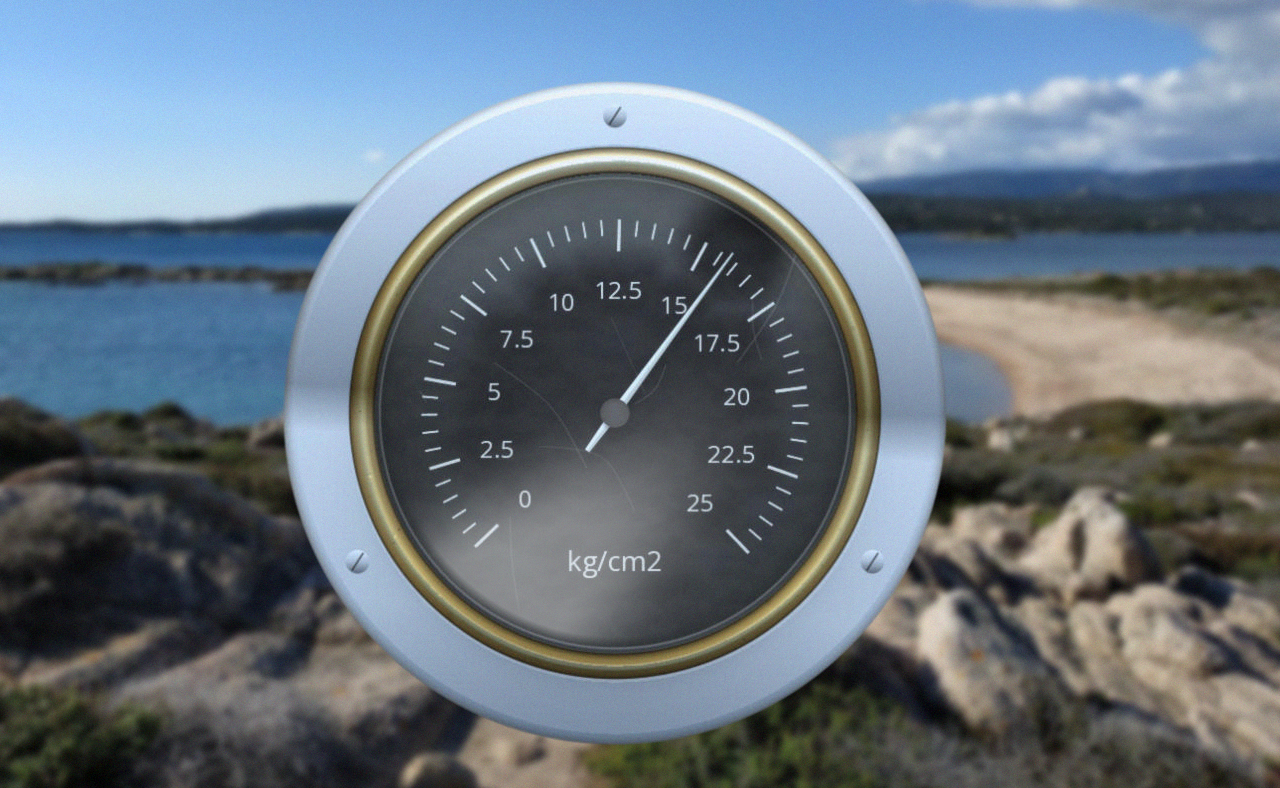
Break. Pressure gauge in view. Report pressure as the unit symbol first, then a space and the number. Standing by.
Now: kg/cm² 15.75
